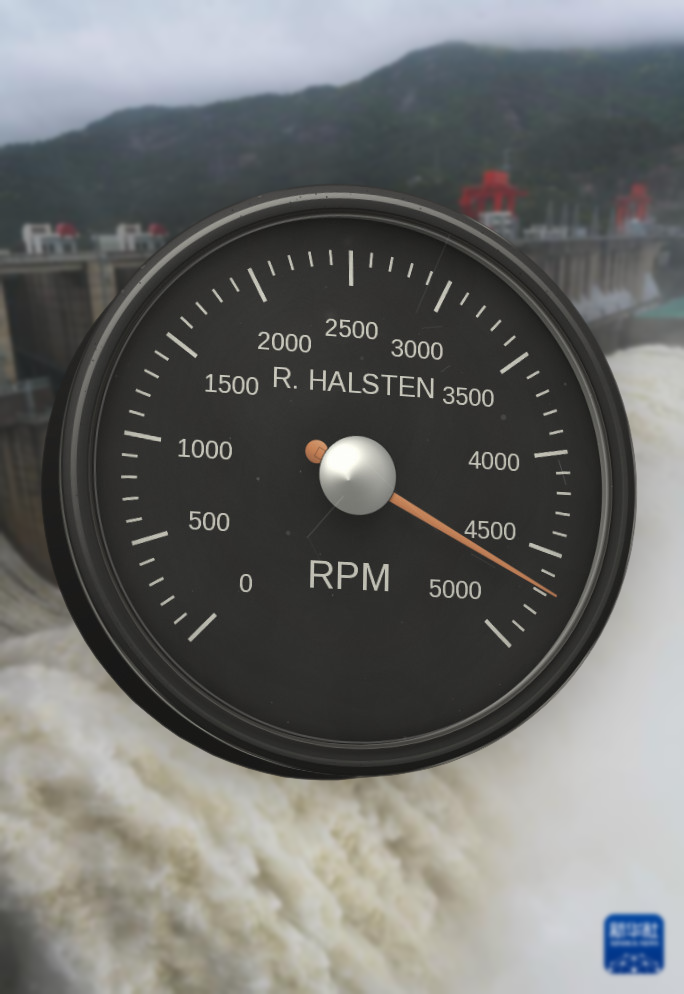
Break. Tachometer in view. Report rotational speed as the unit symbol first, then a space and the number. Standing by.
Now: rpm 4700
